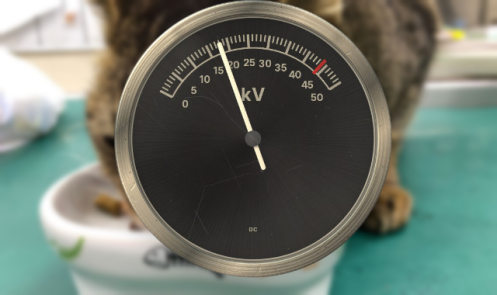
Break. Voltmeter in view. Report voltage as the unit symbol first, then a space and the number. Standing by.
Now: kV 18
